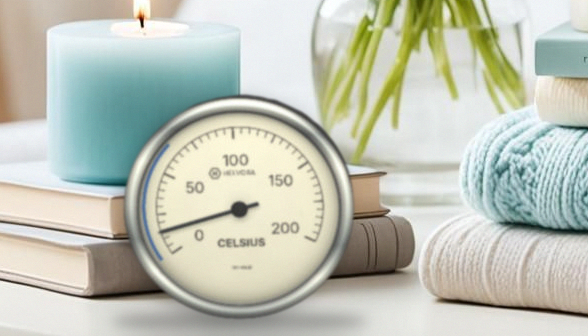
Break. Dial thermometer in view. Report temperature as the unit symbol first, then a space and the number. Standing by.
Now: °C 15
